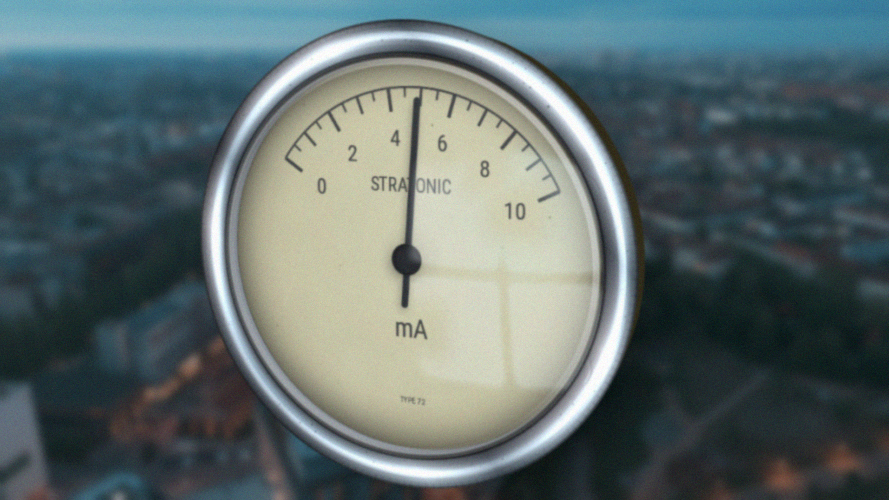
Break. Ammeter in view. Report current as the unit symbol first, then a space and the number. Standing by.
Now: mA 5
